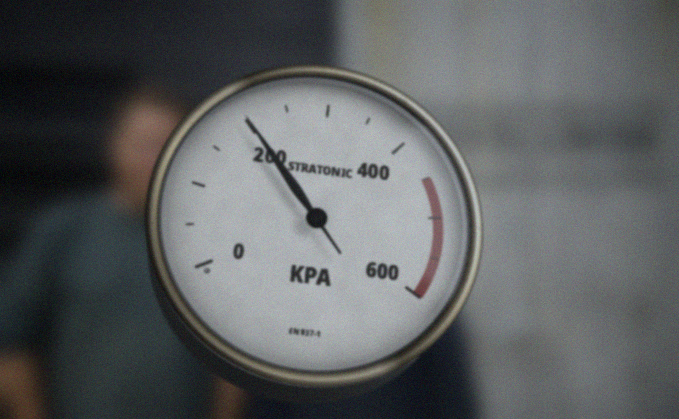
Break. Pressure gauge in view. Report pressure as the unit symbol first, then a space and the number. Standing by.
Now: kPa 200
